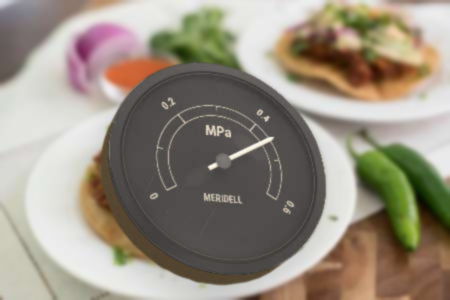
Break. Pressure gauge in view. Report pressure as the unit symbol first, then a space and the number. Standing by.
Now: MPa 0.45
